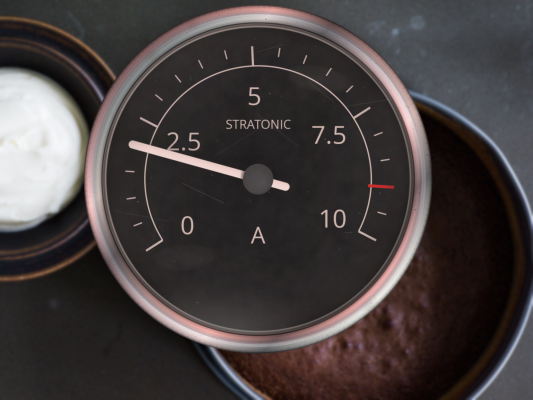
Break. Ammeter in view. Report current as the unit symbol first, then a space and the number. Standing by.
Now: A 2
